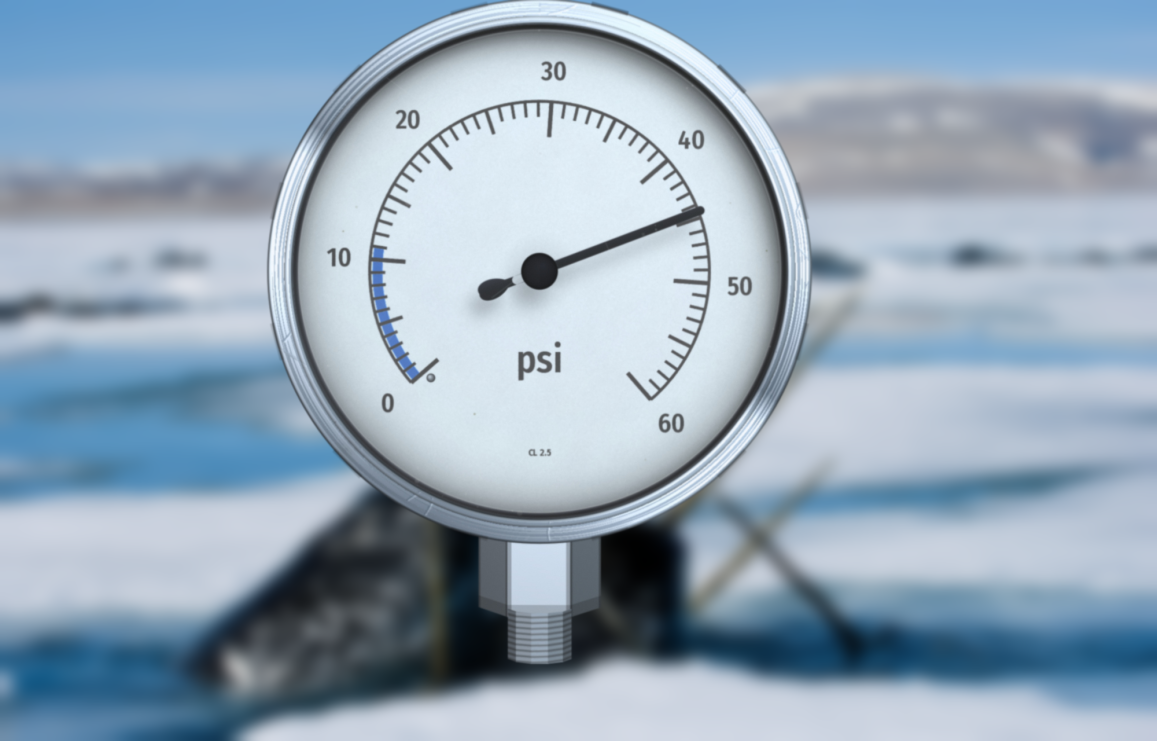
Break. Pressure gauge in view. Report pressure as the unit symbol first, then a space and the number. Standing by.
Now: psi 44.5
